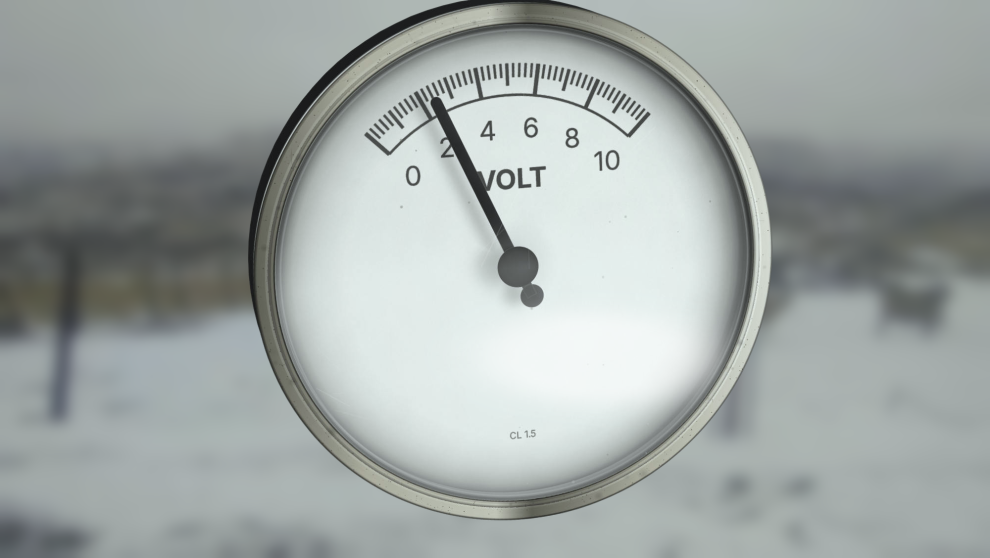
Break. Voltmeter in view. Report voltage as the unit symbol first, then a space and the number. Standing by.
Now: V 2.4
